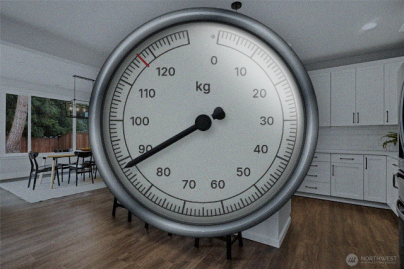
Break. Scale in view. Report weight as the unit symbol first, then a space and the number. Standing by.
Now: kg 88
